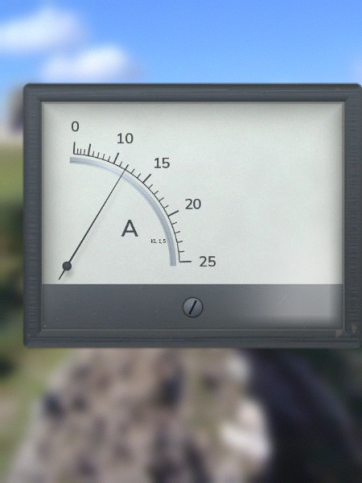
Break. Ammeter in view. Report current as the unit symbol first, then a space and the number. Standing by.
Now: A 12
